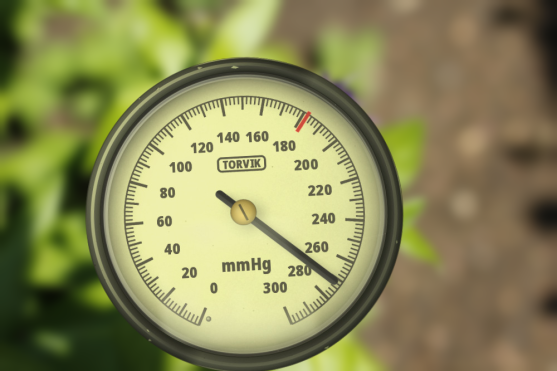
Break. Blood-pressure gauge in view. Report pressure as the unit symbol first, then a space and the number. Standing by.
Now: mmHg 272
